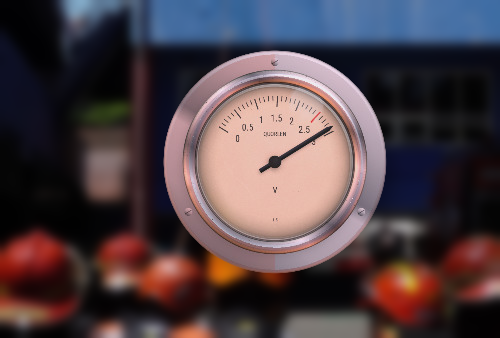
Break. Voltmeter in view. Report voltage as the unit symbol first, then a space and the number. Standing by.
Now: V 2.9
